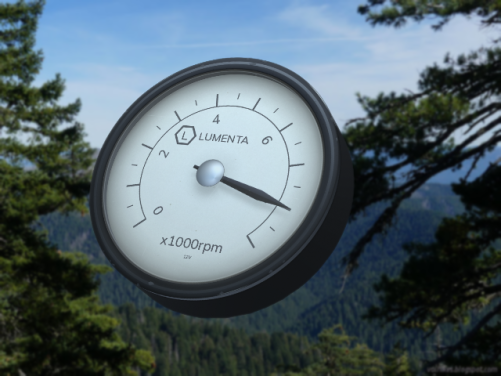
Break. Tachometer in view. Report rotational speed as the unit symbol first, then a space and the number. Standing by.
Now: rpm 8000
